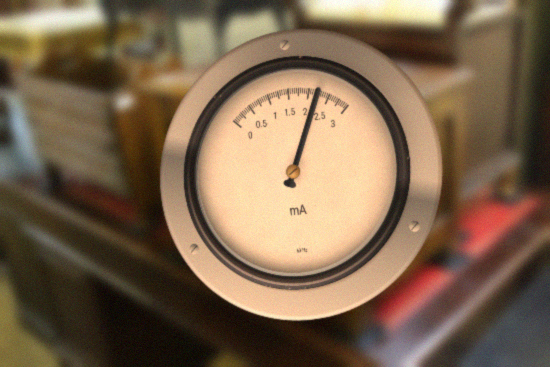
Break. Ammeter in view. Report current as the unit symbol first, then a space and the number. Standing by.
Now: mA 2.25
